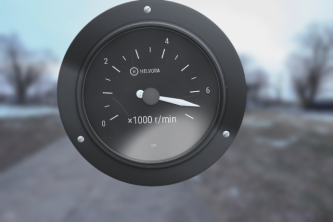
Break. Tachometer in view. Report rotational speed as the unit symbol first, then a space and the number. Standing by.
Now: rpm 6500
